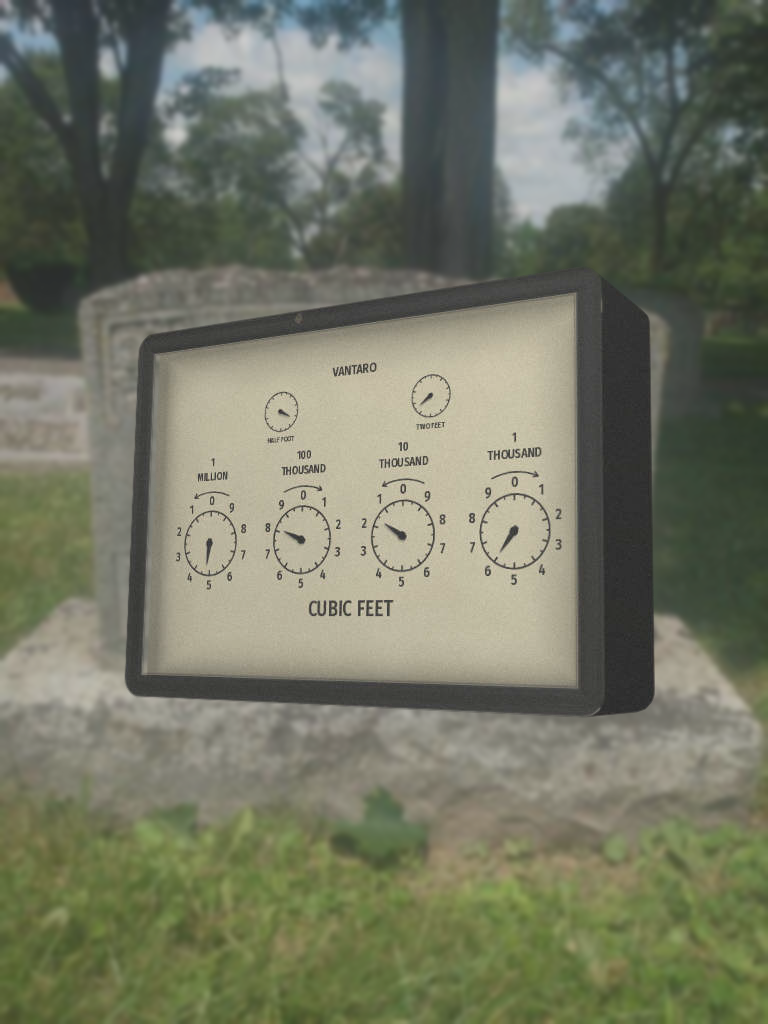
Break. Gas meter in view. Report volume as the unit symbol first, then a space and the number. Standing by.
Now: ft³ 481600
